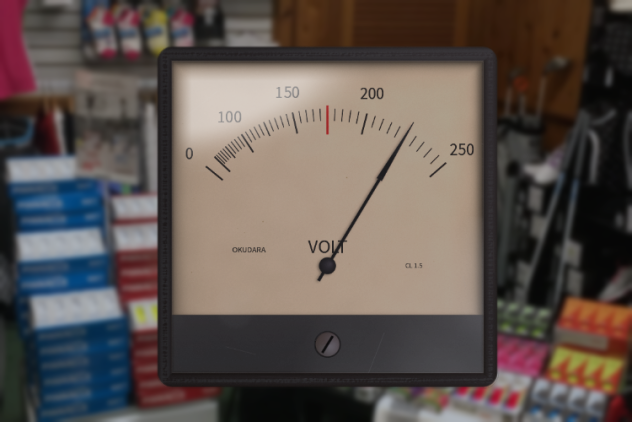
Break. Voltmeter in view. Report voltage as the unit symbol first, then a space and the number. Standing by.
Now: V 225
